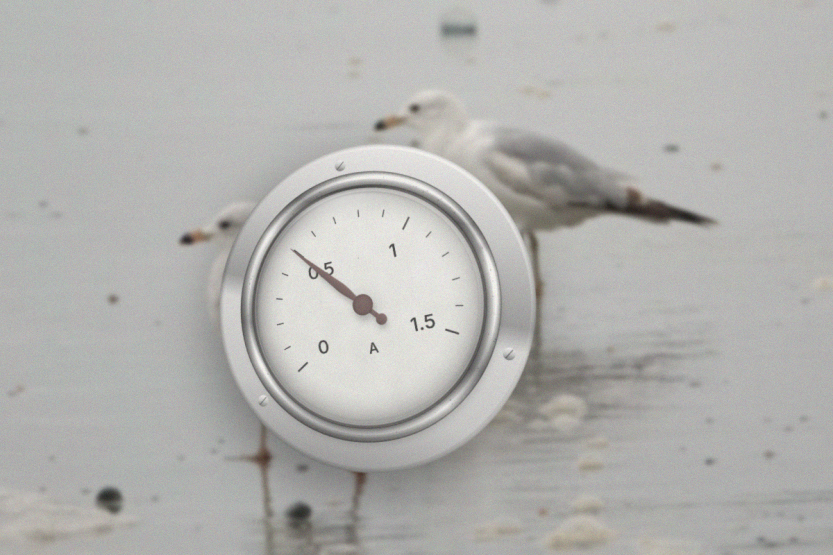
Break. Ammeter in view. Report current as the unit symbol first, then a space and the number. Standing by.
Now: A 0.5
